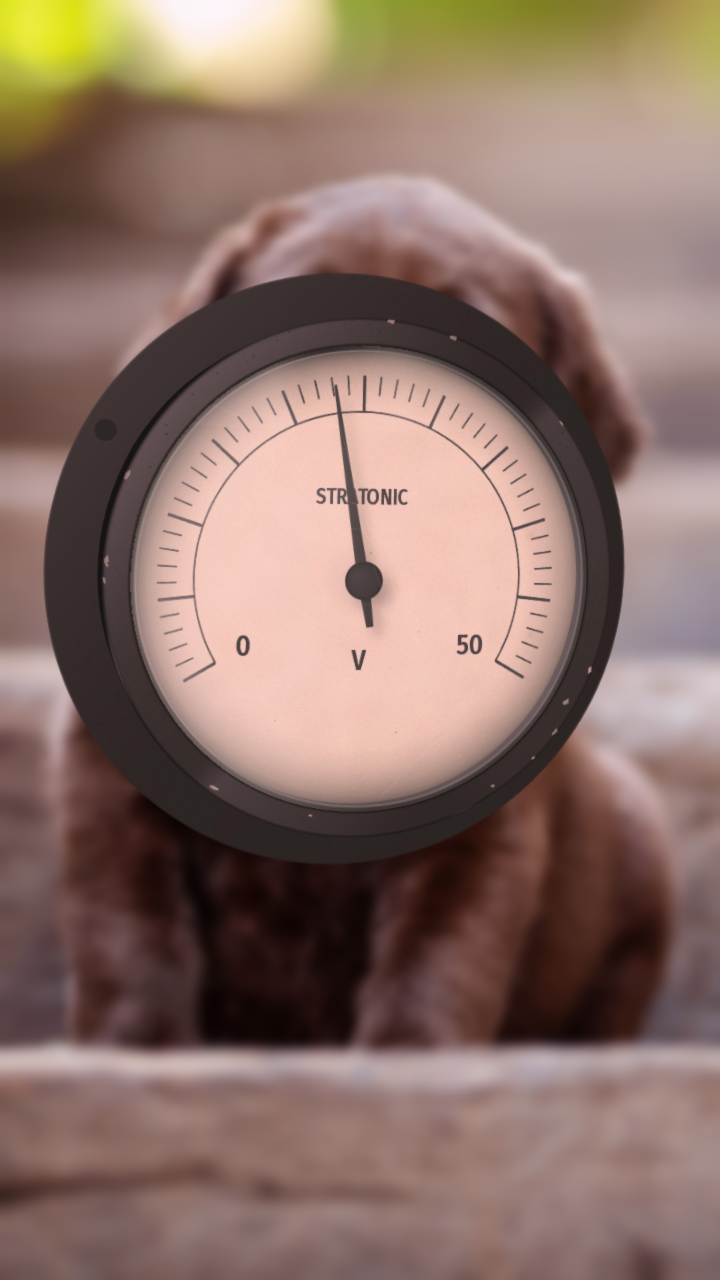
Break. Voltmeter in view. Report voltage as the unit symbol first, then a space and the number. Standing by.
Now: V 23
